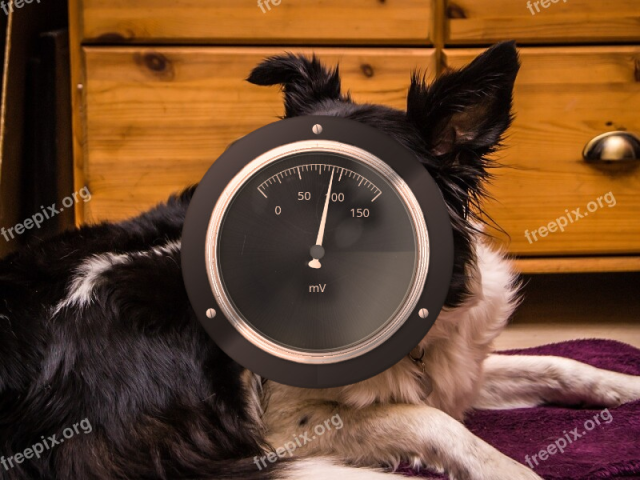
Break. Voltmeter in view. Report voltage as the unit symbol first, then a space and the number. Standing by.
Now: mV 90
